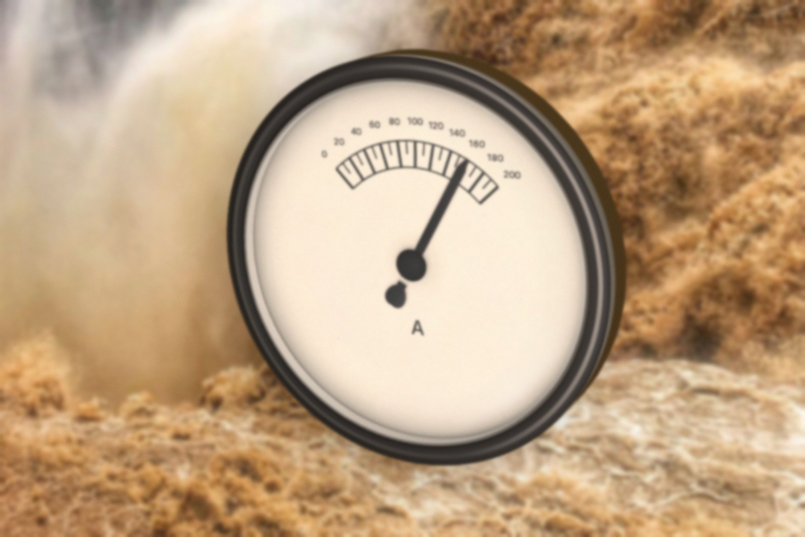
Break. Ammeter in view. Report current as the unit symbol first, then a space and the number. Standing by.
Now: A 160
